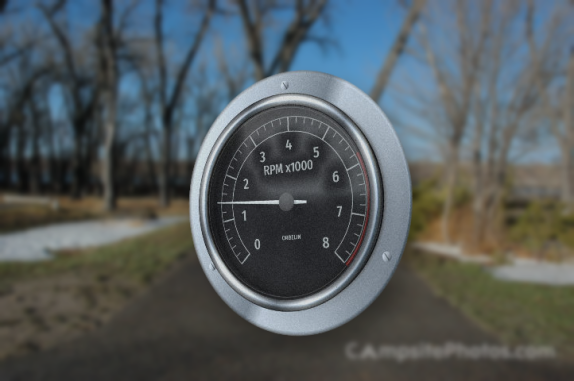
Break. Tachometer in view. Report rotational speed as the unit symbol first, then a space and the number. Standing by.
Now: rpm 1400
